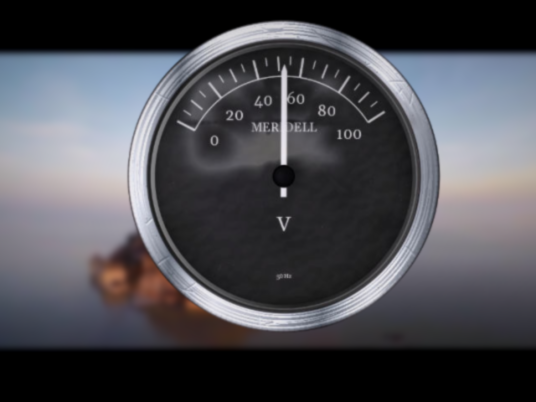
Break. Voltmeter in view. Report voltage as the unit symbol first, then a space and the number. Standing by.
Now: V 52.5
